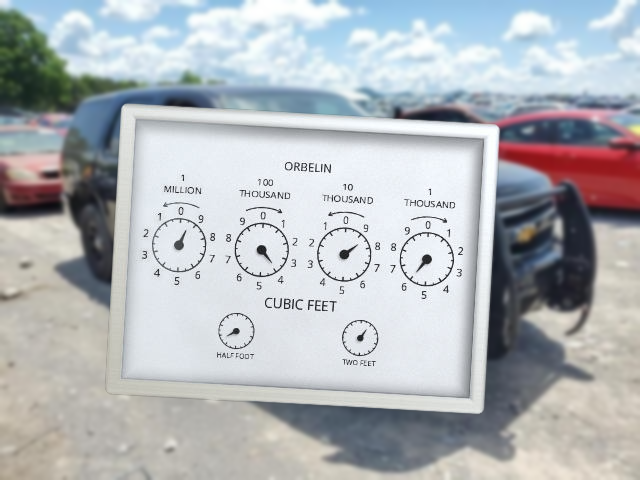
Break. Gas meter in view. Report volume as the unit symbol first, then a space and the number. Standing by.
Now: ft³ 938600
